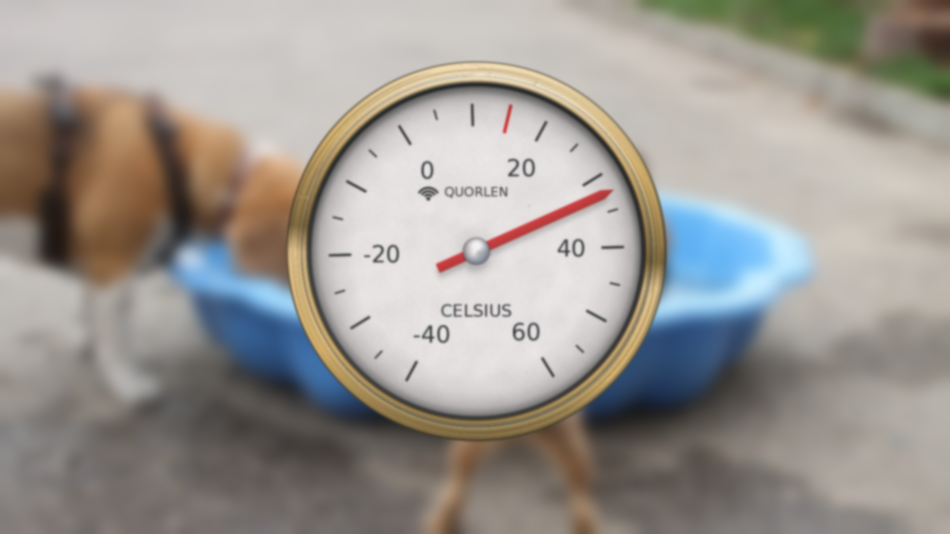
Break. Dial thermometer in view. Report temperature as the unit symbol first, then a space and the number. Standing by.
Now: °C 32.5
